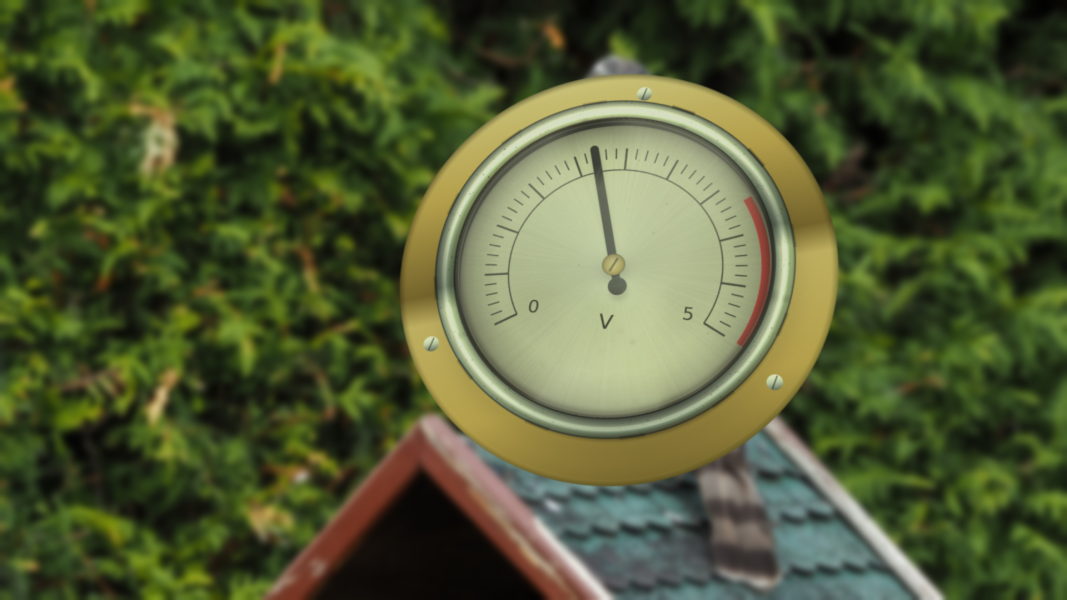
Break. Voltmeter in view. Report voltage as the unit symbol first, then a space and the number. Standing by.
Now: V 2.2
